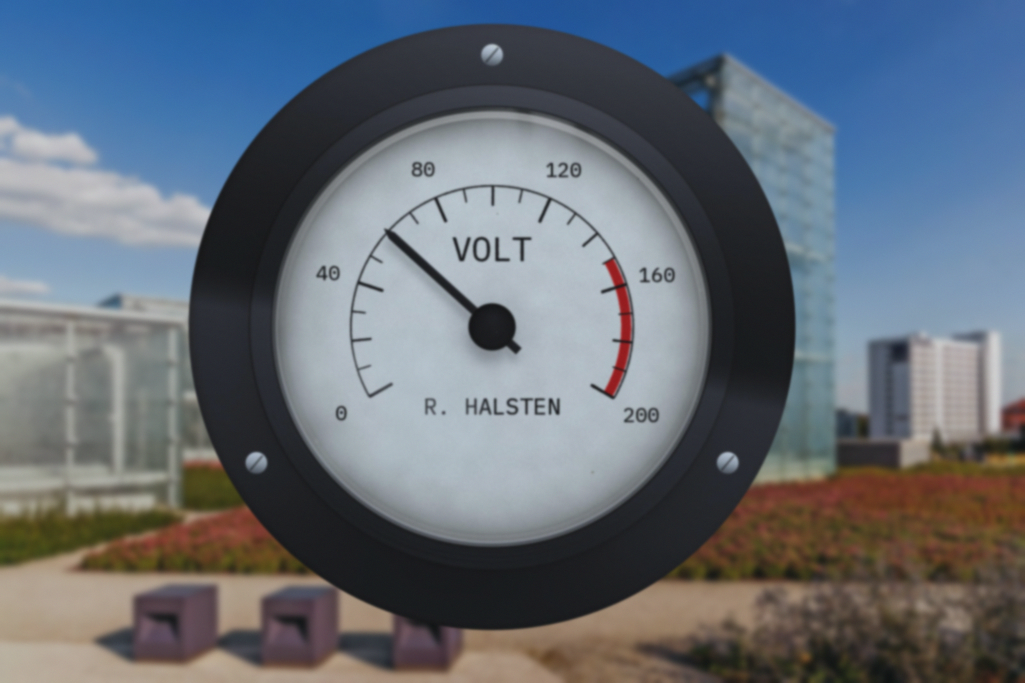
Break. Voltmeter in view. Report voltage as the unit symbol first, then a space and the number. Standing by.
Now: V 60
